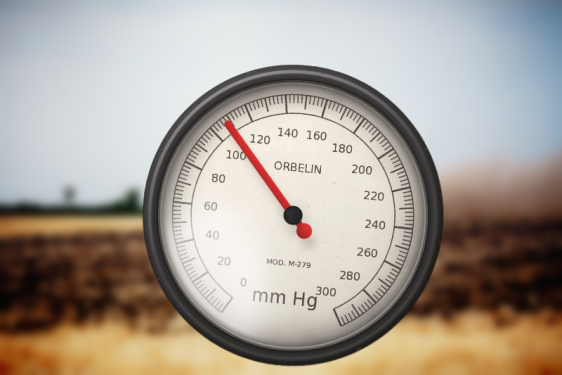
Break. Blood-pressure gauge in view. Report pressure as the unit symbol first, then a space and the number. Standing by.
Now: mmHg 108
